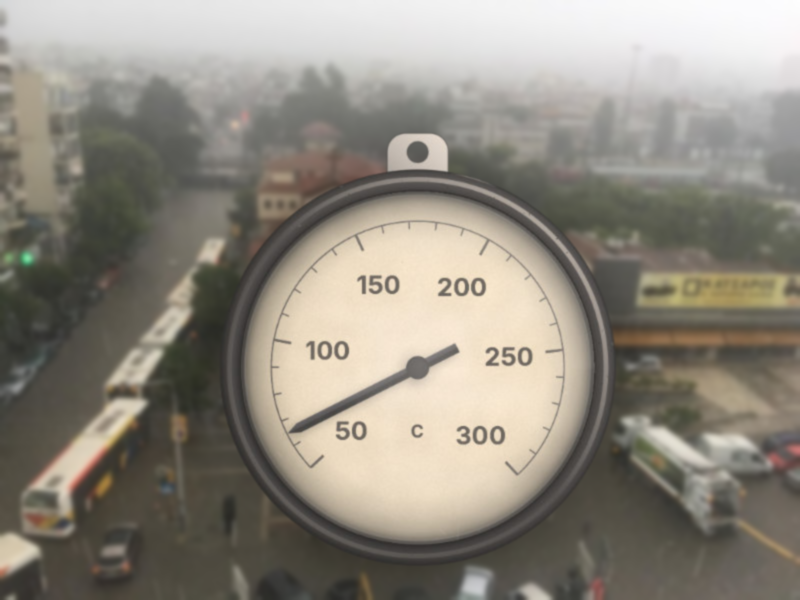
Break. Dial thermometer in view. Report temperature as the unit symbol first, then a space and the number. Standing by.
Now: °C 65
